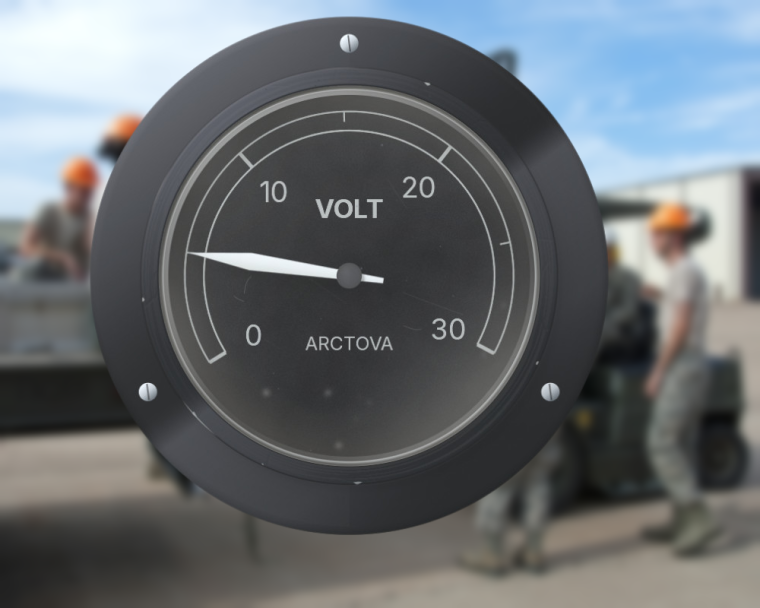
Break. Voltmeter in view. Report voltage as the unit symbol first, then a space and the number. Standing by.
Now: V 5
